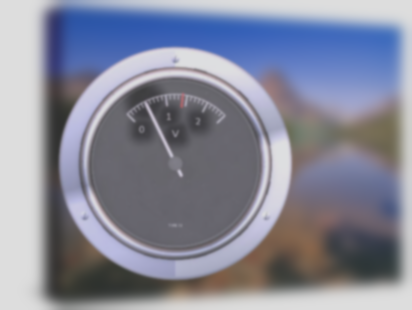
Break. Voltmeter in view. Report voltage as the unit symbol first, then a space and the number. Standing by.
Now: V 0.5
